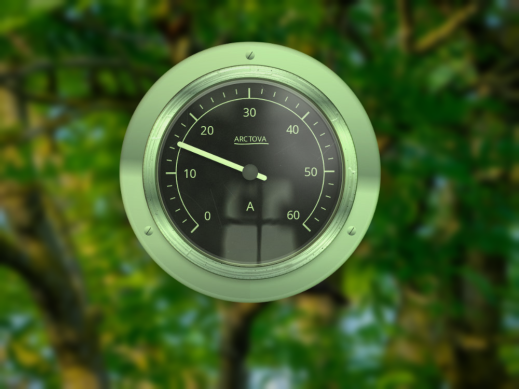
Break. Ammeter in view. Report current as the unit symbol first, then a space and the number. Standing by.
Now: A 15
